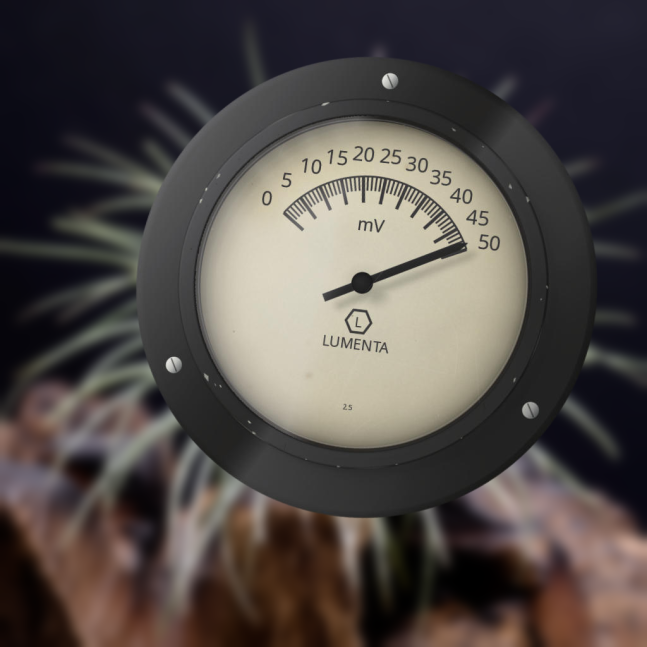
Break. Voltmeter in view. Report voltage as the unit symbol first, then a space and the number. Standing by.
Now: mV 49
